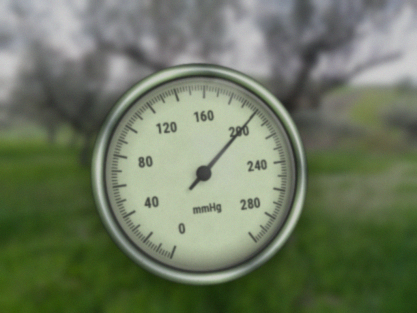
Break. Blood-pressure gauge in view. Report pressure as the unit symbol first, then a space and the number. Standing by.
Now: mmHg 200
